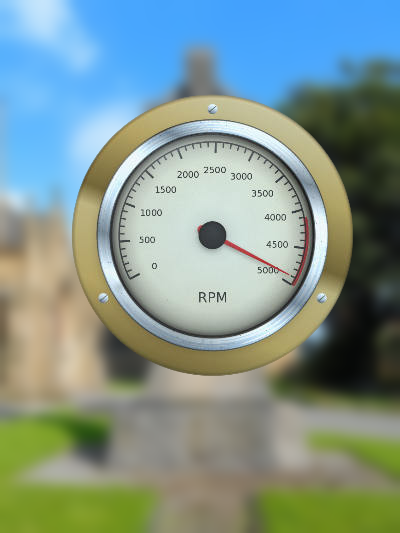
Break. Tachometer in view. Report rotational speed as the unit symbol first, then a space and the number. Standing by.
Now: rpm 4900
